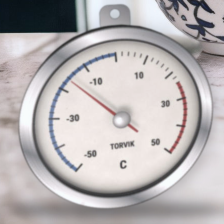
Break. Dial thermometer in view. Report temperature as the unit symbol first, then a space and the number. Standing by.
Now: °C -16
